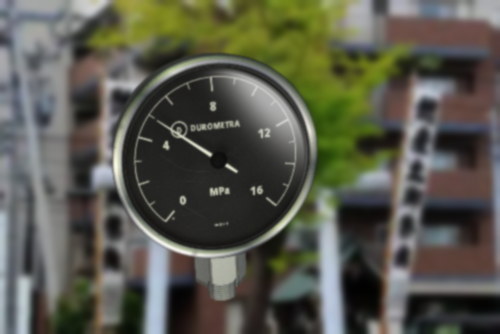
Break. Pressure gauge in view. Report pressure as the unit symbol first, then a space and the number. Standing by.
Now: MPa 5
